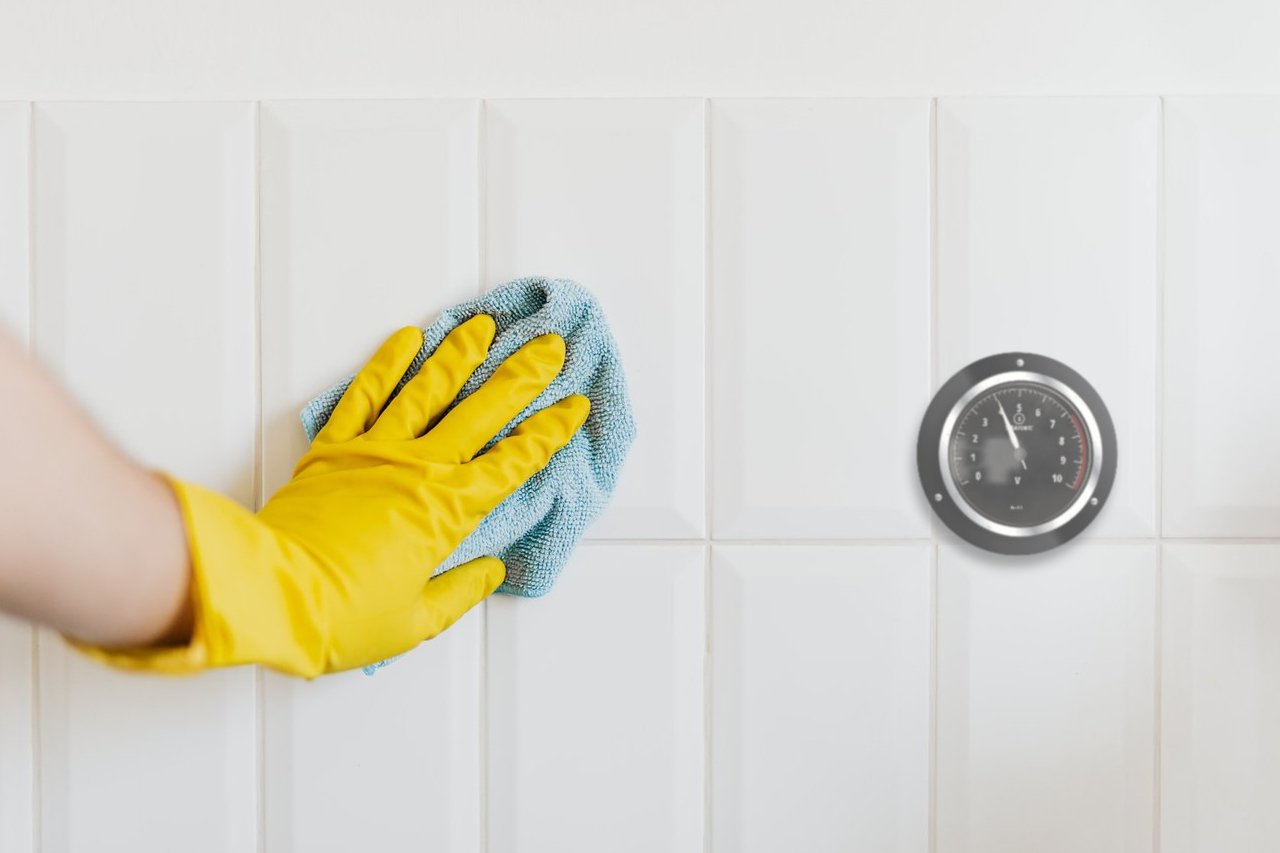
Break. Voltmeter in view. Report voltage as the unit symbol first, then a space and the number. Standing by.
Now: V 4
